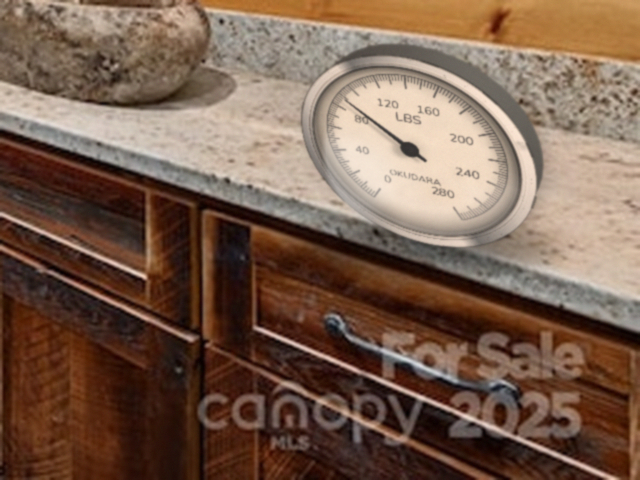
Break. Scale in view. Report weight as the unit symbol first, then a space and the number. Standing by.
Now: lb 90
